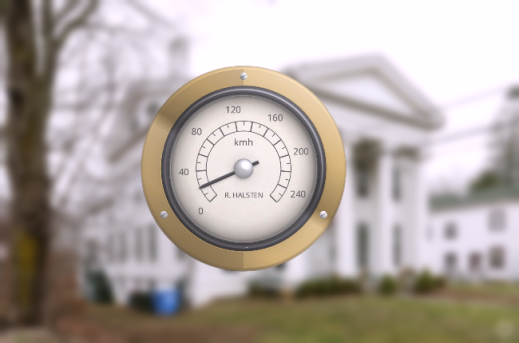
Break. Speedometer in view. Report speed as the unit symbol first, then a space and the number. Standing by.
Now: km/h 20
